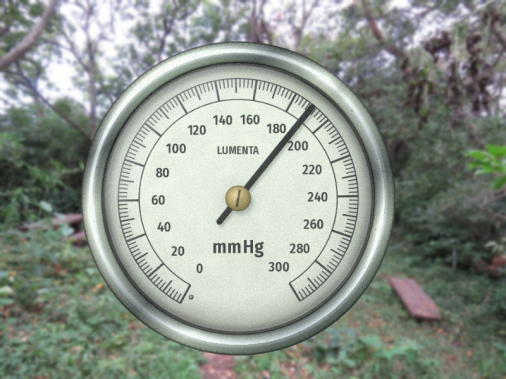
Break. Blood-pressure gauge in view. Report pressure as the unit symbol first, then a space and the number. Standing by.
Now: mmHg 190
